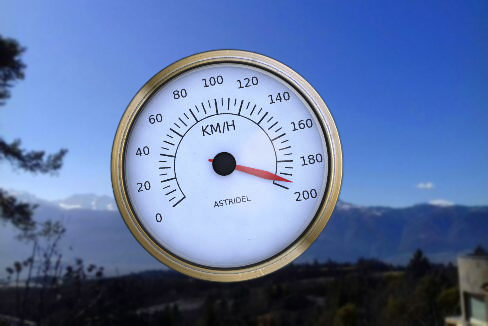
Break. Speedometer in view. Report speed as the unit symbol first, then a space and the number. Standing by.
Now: km/h 195
